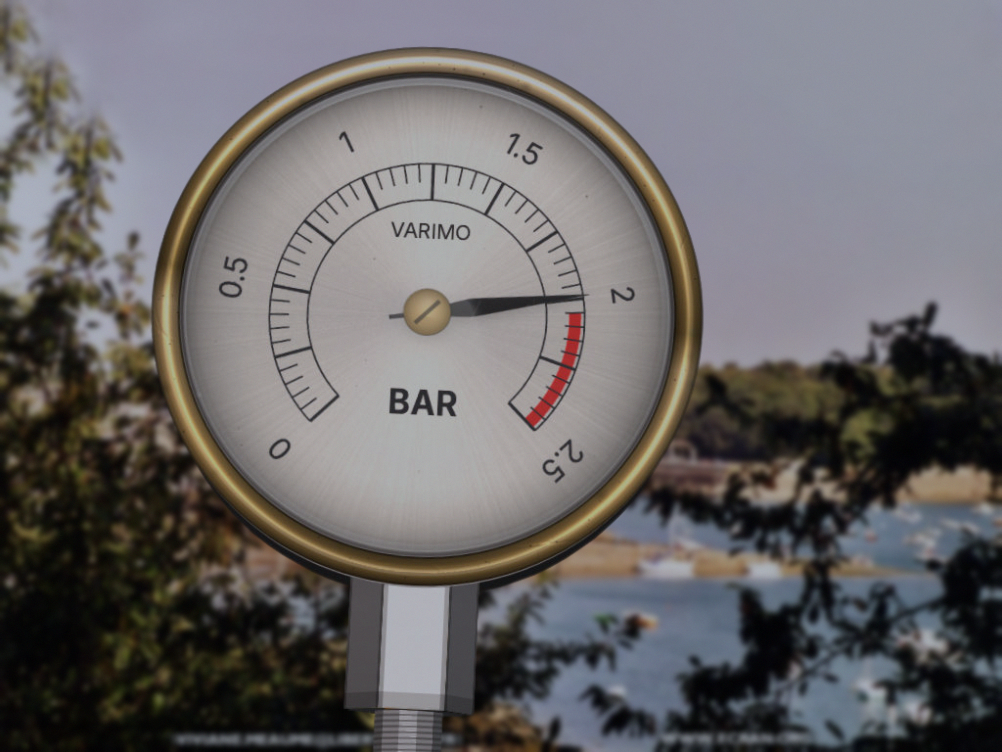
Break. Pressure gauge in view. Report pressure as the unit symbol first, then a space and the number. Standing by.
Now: bar 2
